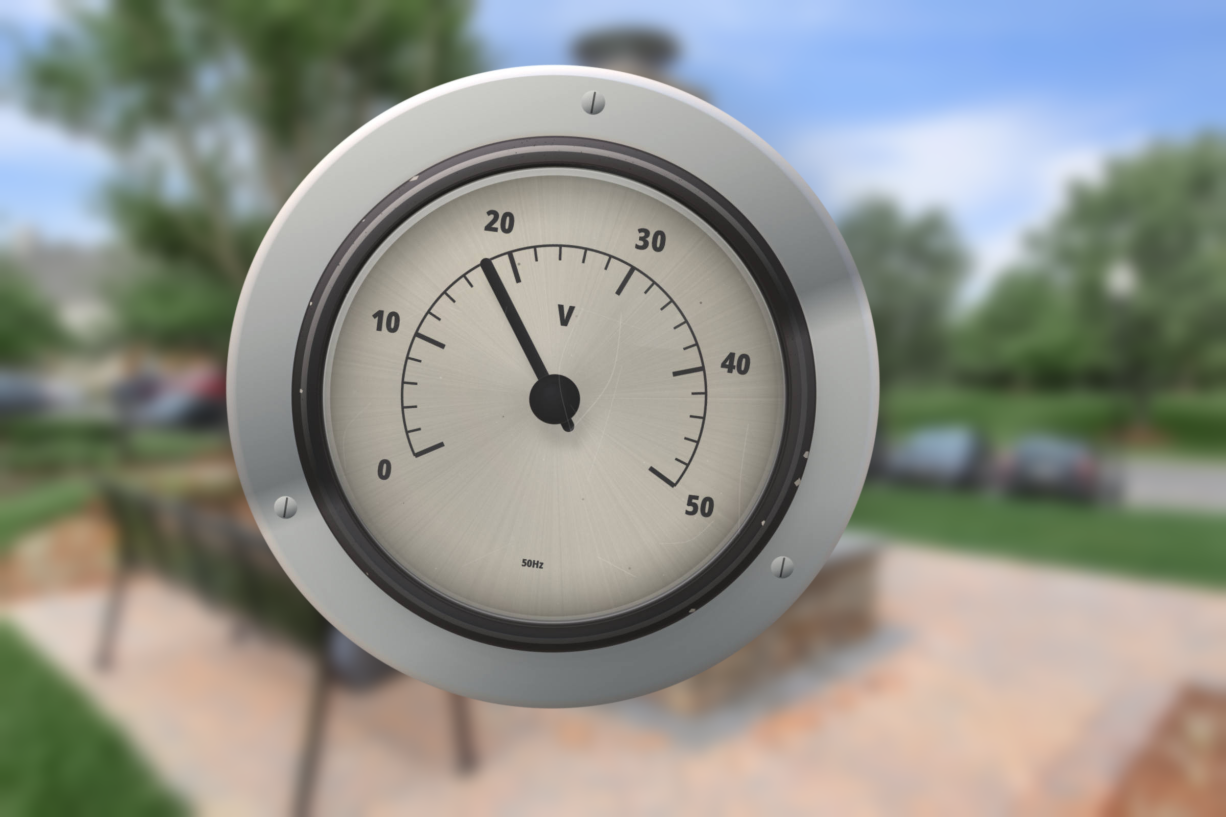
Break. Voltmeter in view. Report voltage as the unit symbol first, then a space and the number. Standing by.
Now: V 18
